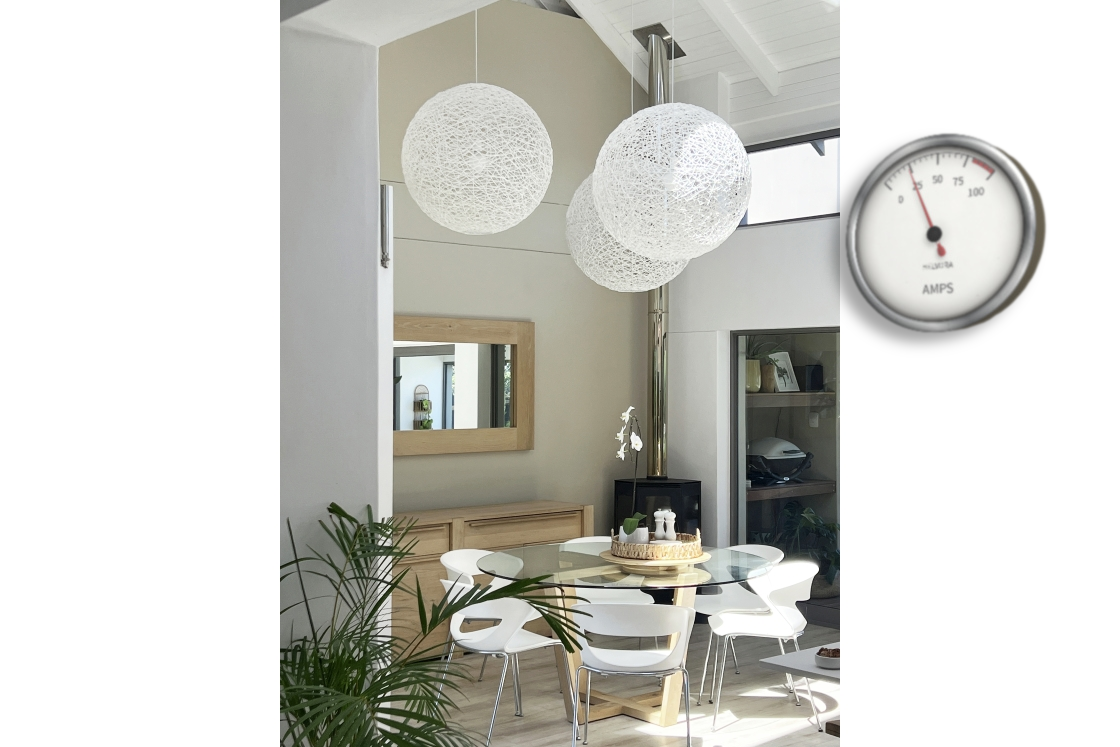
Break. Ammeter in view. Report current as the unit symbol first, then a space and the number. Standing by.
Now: A 25
